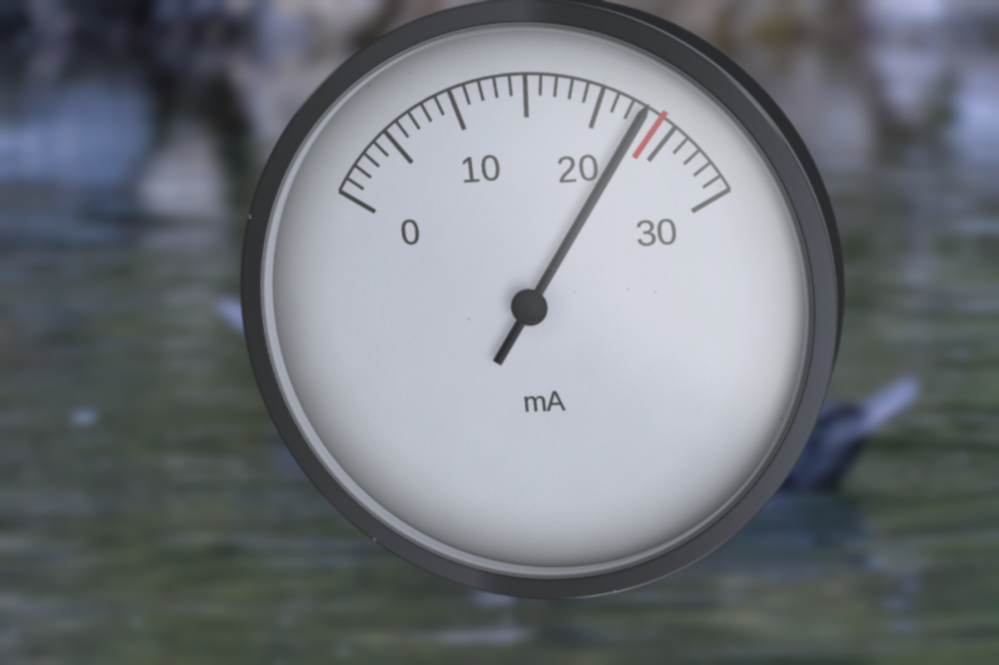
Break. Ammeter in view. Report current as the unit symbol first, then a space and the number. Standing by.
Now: mA 23
